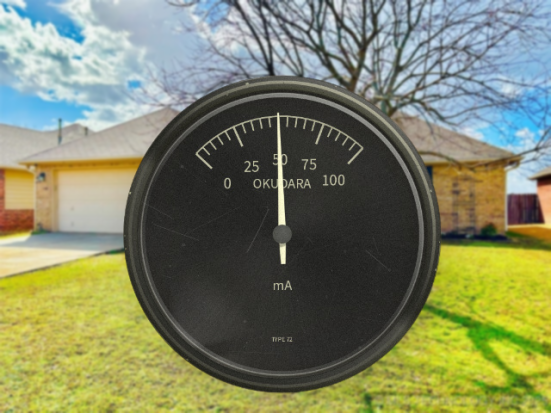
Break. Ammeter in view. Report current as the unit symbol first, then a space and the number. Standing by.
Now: mA 50
